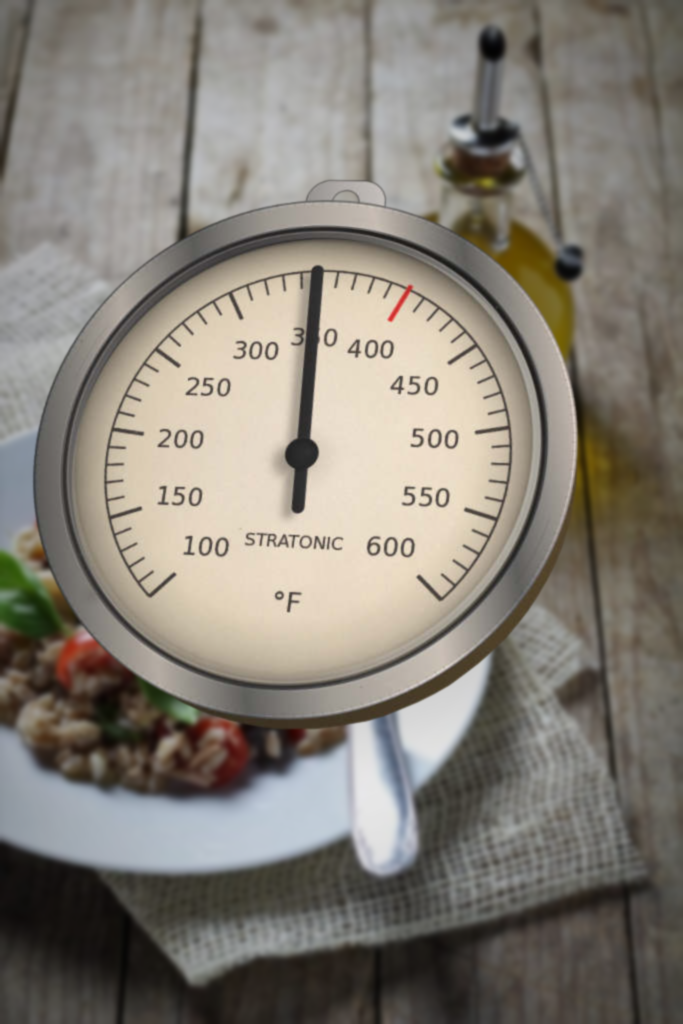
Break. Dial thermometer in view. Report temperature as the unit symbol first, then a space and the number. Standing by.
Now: °F 350
